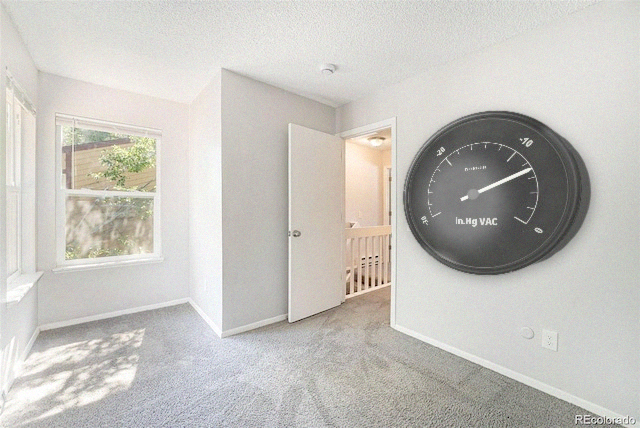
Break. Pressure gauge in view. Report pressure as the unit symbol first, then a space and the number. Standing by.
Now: inHg -7
